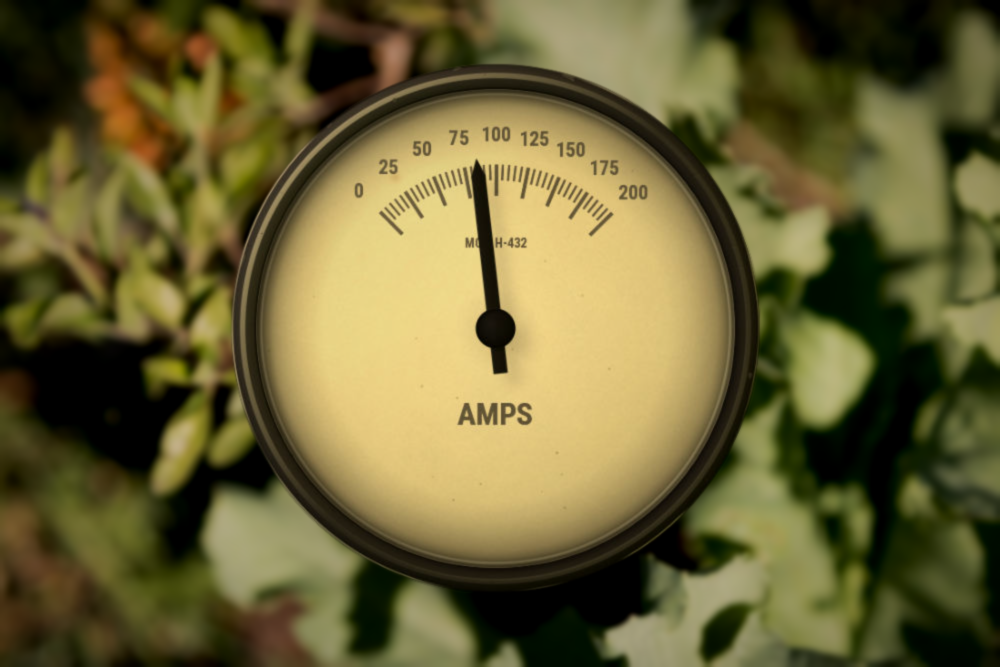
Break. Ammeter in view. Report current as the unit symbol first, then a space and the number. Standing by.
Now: A 85
